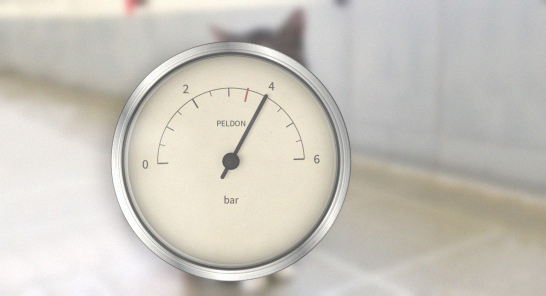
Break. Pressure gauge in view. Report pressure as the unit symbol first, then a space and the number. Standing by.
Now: bar 4
